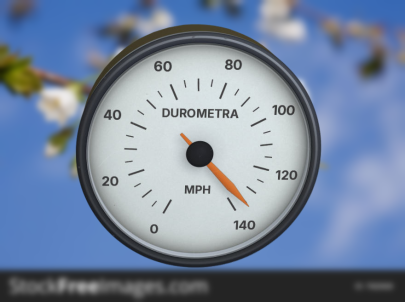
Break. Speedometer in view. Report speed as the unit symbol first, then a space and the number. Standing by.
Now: mph 135
